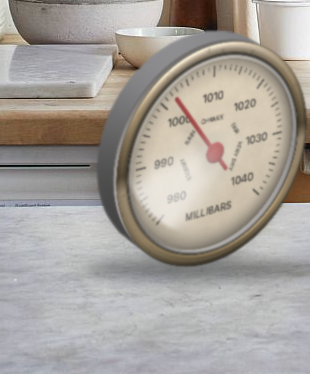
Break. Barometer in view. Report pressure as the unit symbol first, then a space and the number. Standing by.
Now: mbar 1002
